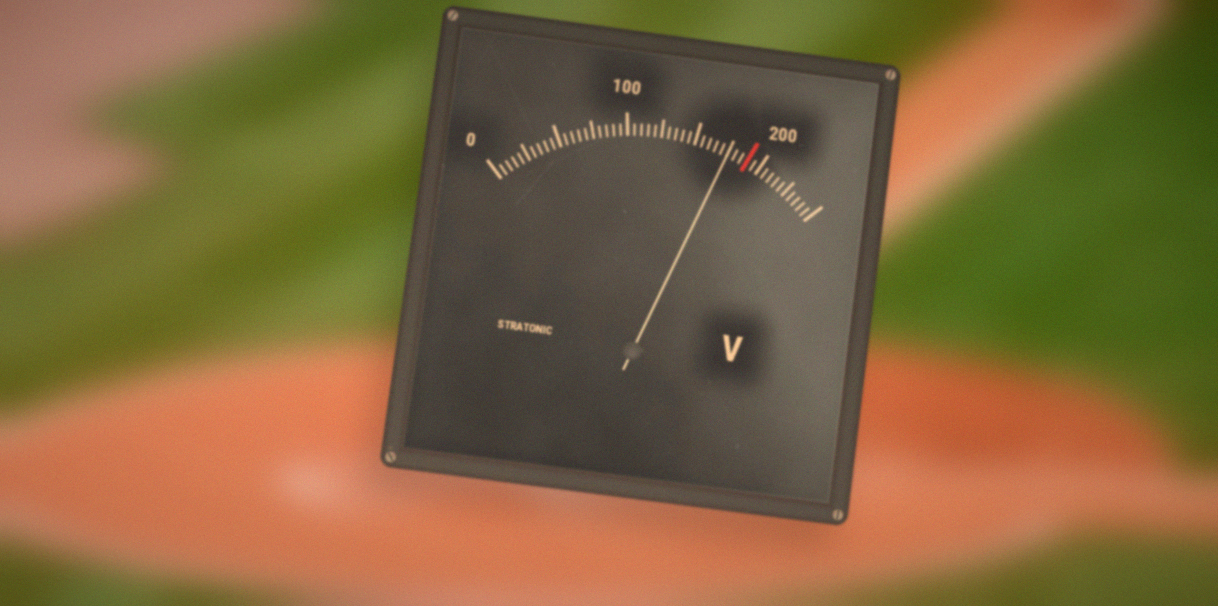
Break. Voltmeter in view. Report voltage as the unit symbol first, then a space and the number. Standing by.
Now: V 175
